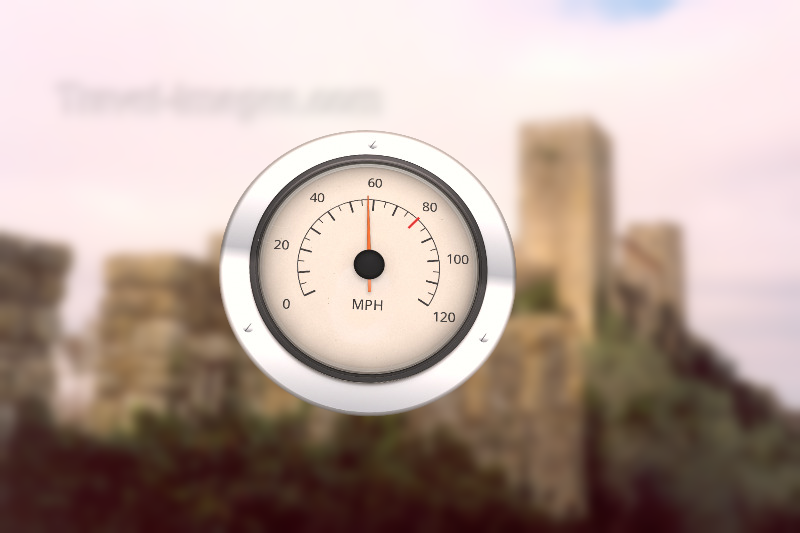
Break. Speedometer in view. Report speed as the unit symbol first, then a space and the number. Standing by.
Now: mph 57.5
